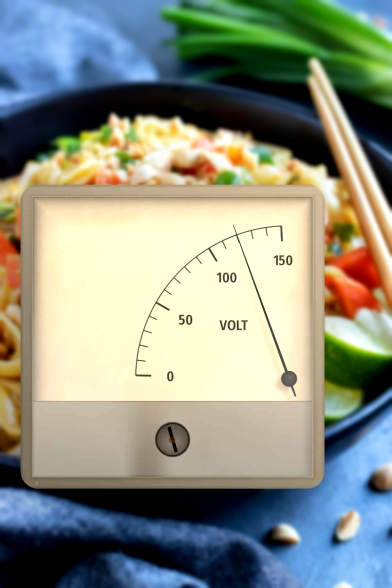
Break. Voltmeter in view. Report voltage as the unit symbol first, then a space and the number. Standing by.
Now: V 120
